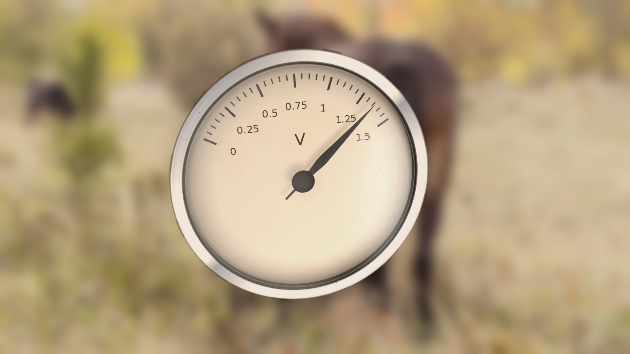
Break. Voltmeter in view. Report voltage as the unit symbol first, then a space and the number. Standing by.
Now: V 1.35
